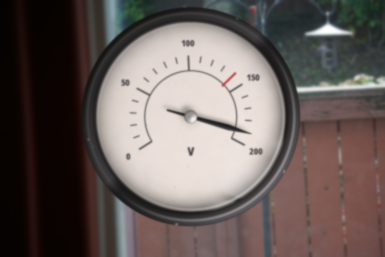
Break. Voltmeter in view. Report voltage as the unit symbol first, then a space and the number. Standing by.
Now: V 190
